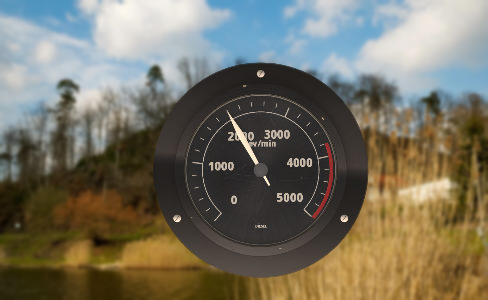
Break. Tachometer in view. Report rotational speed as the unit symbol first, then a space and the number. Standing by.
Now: rpm 2000
